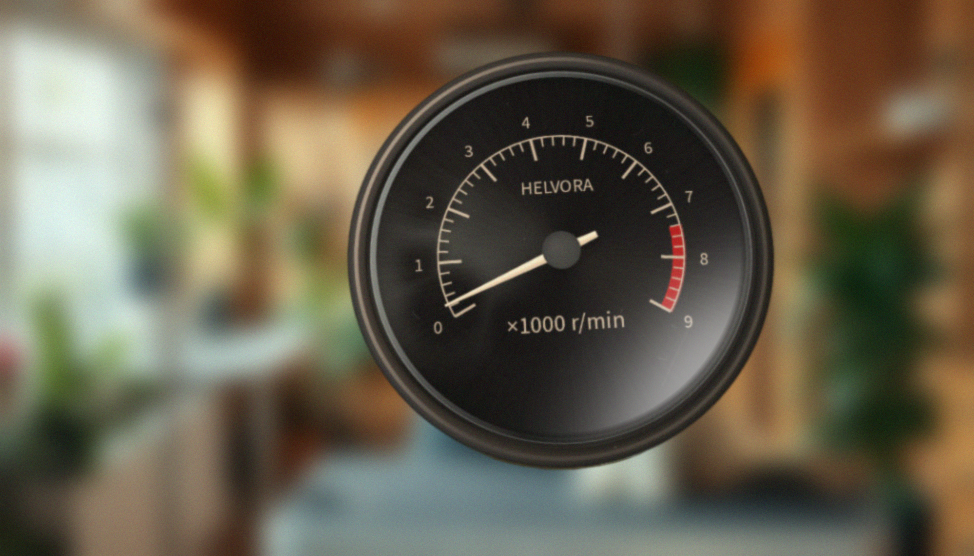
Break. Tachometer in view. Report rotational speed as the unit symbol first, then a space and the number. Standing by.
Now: rpm 200
